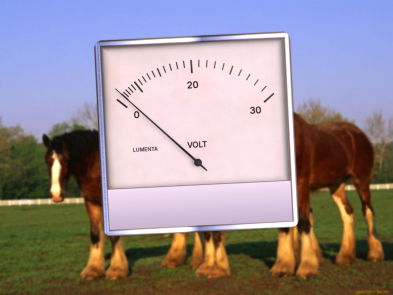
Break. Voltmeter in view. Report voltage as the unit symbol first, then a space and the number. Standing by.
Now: V 5
